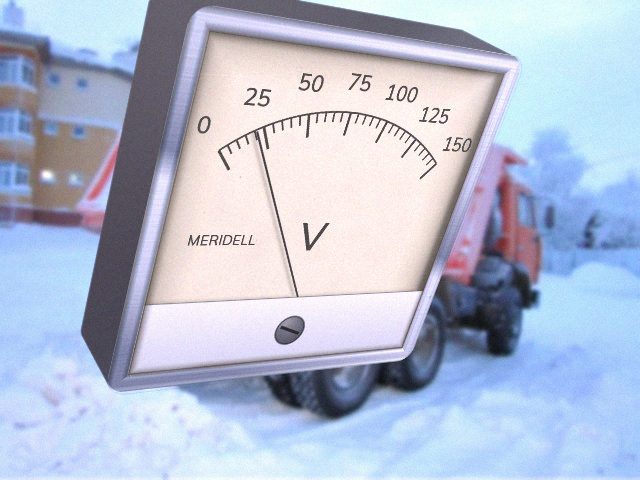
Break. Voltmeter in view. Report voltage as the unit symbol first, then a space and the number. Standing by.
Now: V 20
